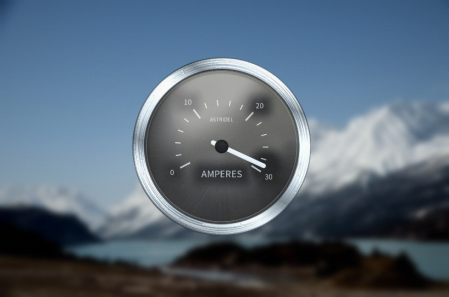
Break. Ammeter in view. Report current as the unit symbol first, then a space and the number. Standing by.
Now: A 29
